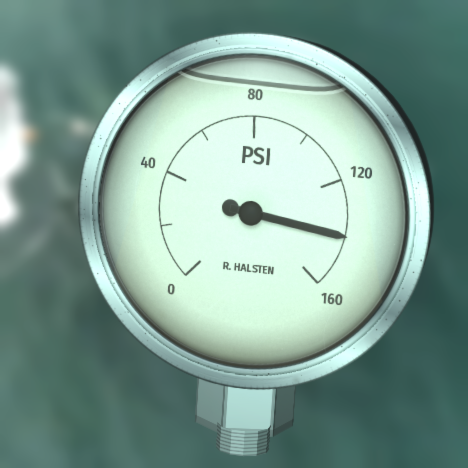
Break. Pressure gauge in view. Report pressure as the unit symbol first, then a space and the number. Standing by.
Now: psi 140
